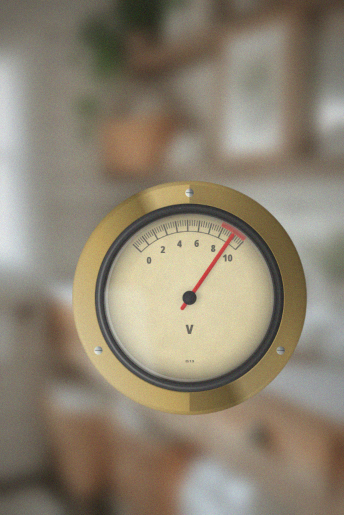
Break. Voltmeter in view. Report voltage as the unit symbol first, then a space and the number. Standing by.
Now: V 9
